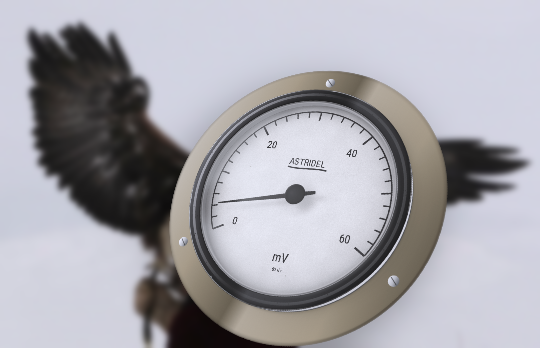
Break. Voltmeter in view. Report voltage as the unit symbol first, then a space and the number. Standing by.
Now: mV 4
